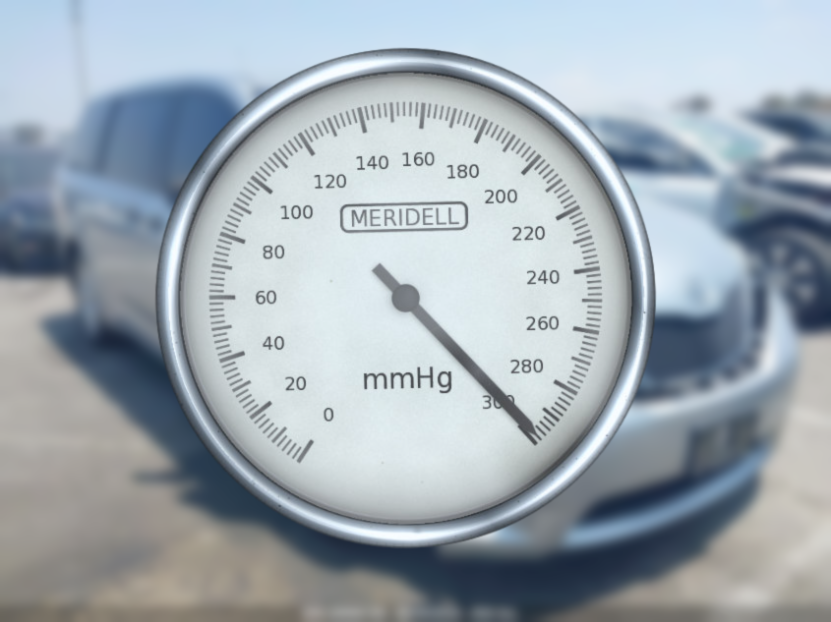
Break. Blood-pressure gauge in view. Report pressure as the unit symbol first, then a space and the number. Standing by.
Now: mmHg 298
